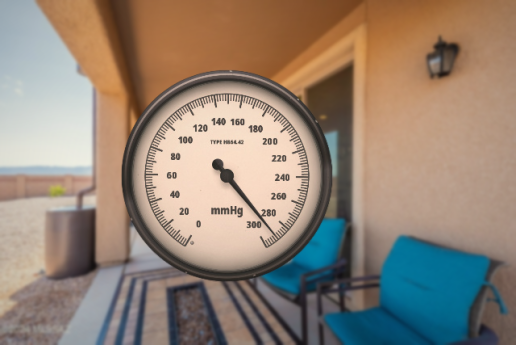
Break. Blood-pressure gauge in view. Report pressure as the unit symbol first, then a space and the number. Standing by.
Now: mmHg 290
